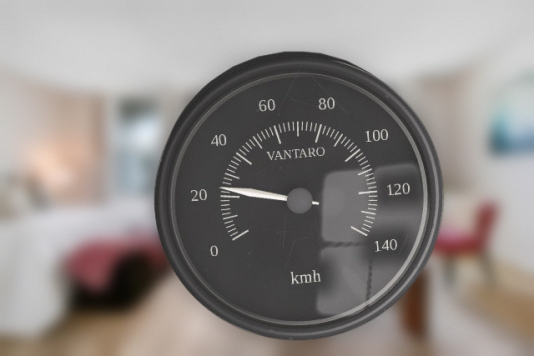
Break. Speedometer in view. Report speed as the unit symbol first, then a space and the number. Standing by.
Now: km/h 24
